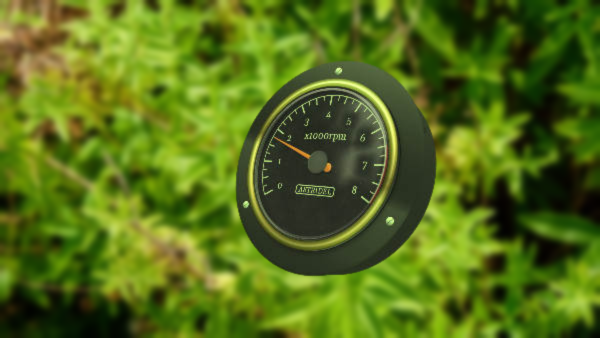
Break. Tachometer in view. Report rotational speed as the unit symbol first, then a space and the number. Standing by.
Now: rpm 1750
